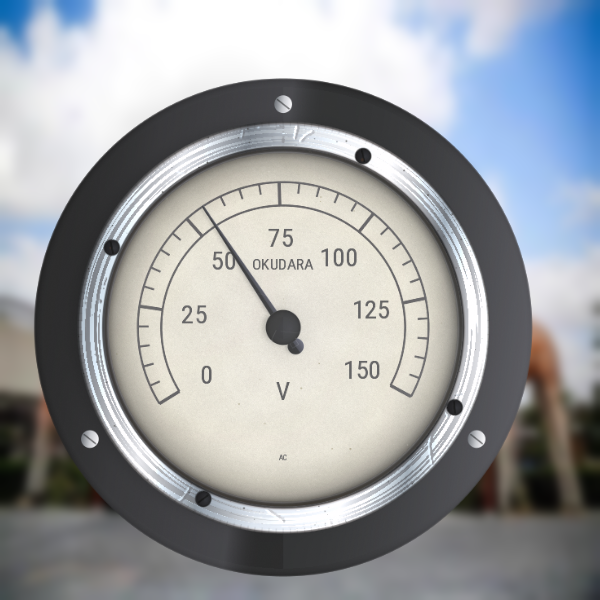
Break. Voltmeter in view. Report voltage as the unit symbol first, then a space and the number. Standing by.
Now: V 55
